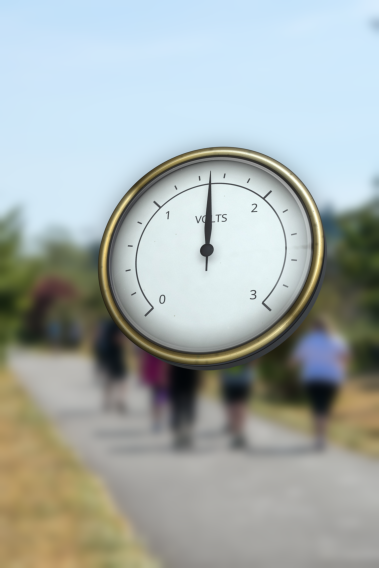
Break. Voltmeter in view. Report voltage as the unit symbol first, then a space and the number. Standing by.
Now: V 1.5
